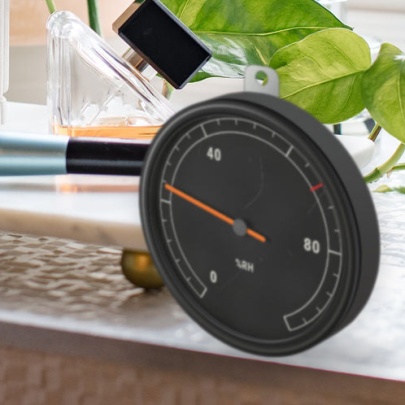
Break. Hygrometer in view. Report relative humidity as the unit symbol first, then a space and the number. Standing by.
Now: % 24
